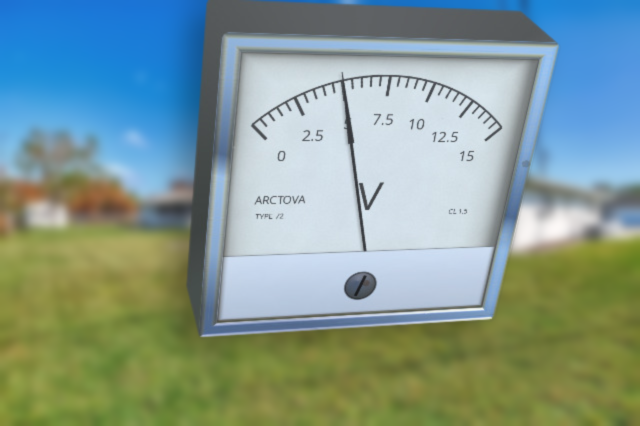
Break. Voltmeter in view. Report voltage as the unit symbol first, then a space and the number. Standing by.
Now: V 5
